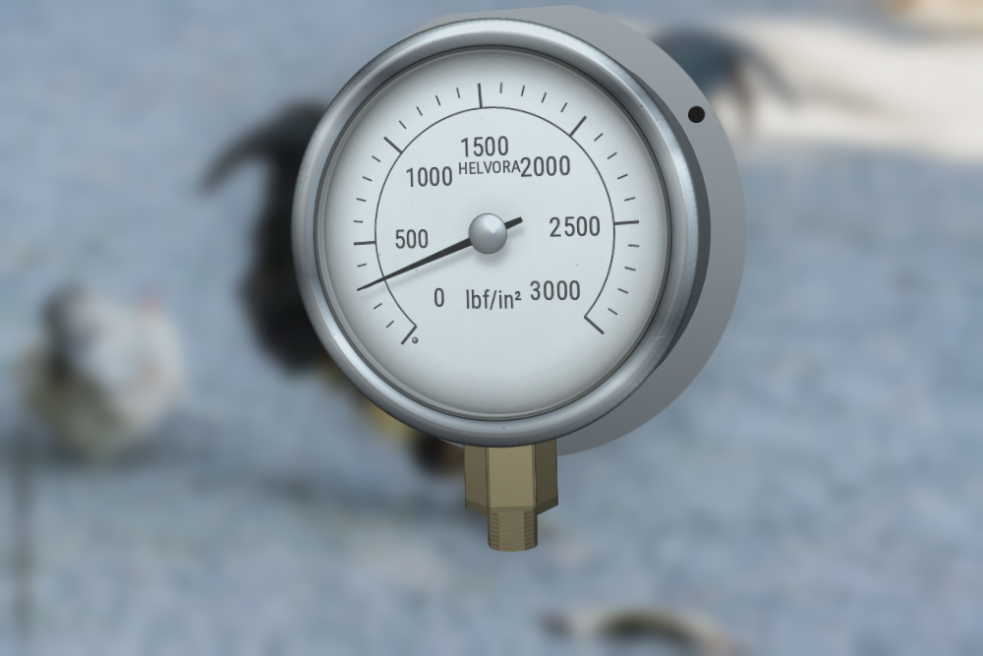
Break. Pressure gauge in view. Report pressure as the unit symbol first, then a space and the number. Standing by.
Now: psi 300
